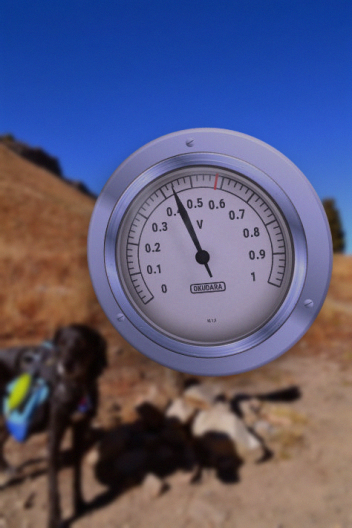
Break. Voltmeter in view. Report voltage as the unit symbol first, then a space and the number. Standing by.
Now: V 0.44
